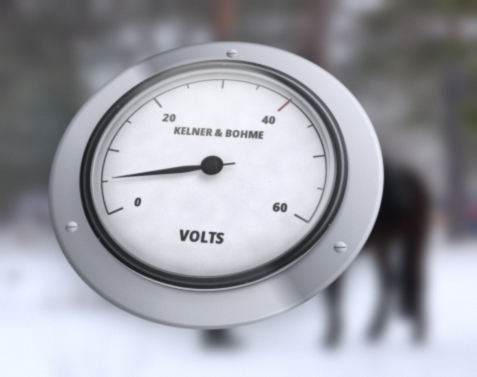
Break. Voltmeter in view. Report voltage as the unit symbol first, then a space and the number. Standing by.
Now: V 5
